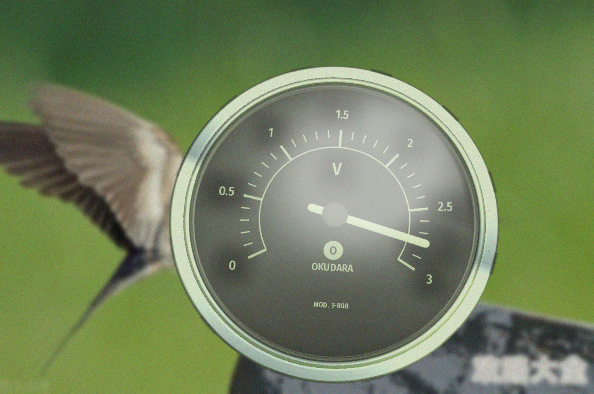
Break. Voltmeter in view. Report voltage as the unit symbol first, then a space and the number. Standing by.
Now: V 2.8
